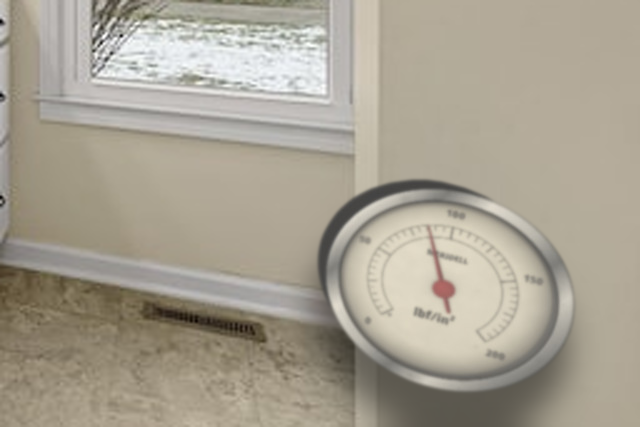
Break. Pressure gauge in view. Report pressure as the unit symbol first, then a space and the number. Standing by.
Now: psi 85
